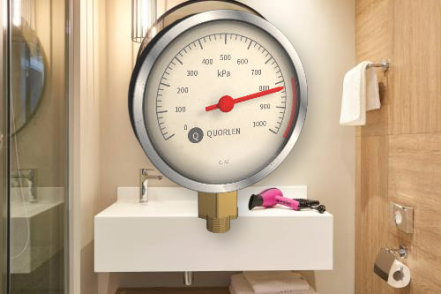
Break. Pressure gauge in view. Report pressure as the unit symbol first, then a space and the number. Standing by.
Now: kPa 820
